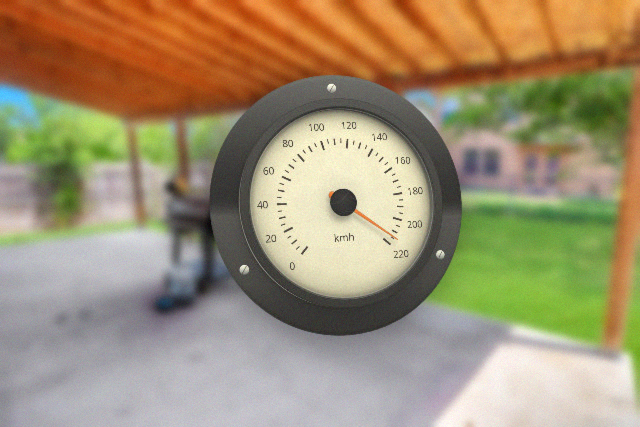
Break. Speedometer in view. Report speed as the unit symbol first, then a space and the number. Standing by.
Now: km/h 215
